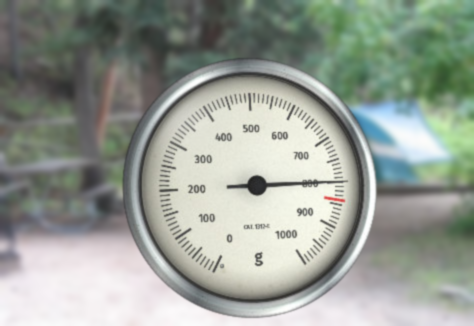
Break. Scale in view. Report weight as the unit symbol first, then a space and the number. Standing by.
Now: g 800
